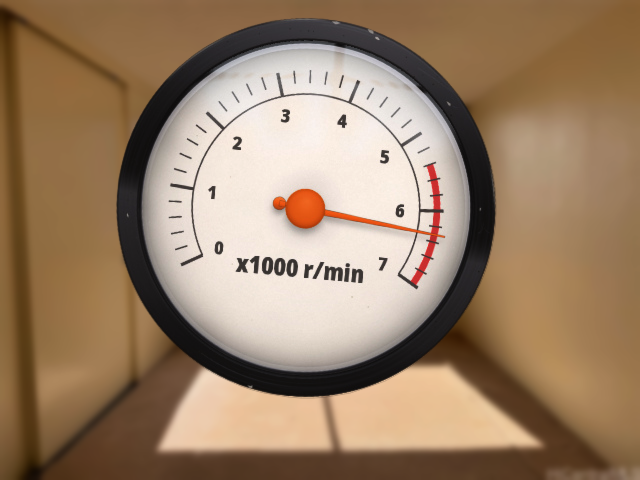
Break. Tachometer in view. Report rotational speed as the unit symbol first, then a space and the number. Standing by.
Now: rpm 6300
